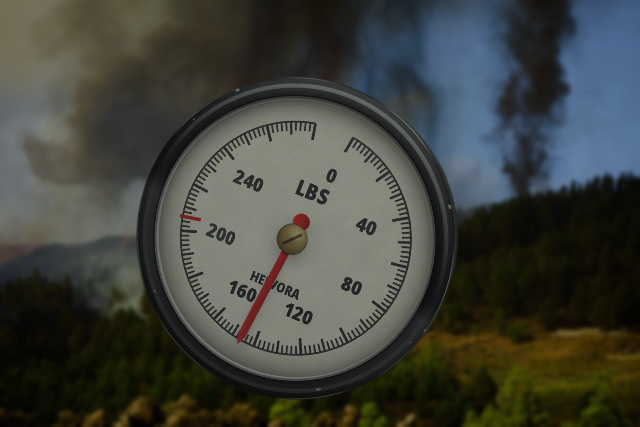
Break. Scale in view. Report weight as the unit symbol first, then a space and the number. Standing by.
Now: lb 146
